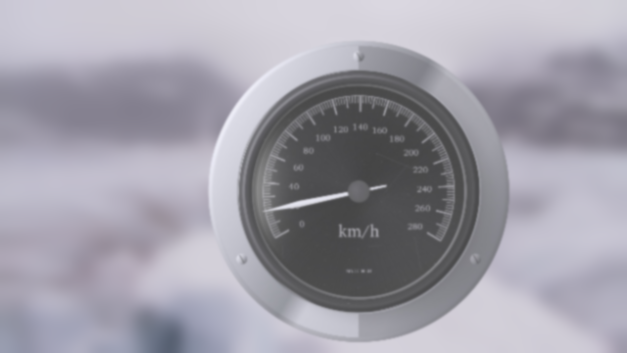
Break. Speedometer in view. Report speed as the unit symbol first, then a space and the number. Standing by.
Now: km/h 20
